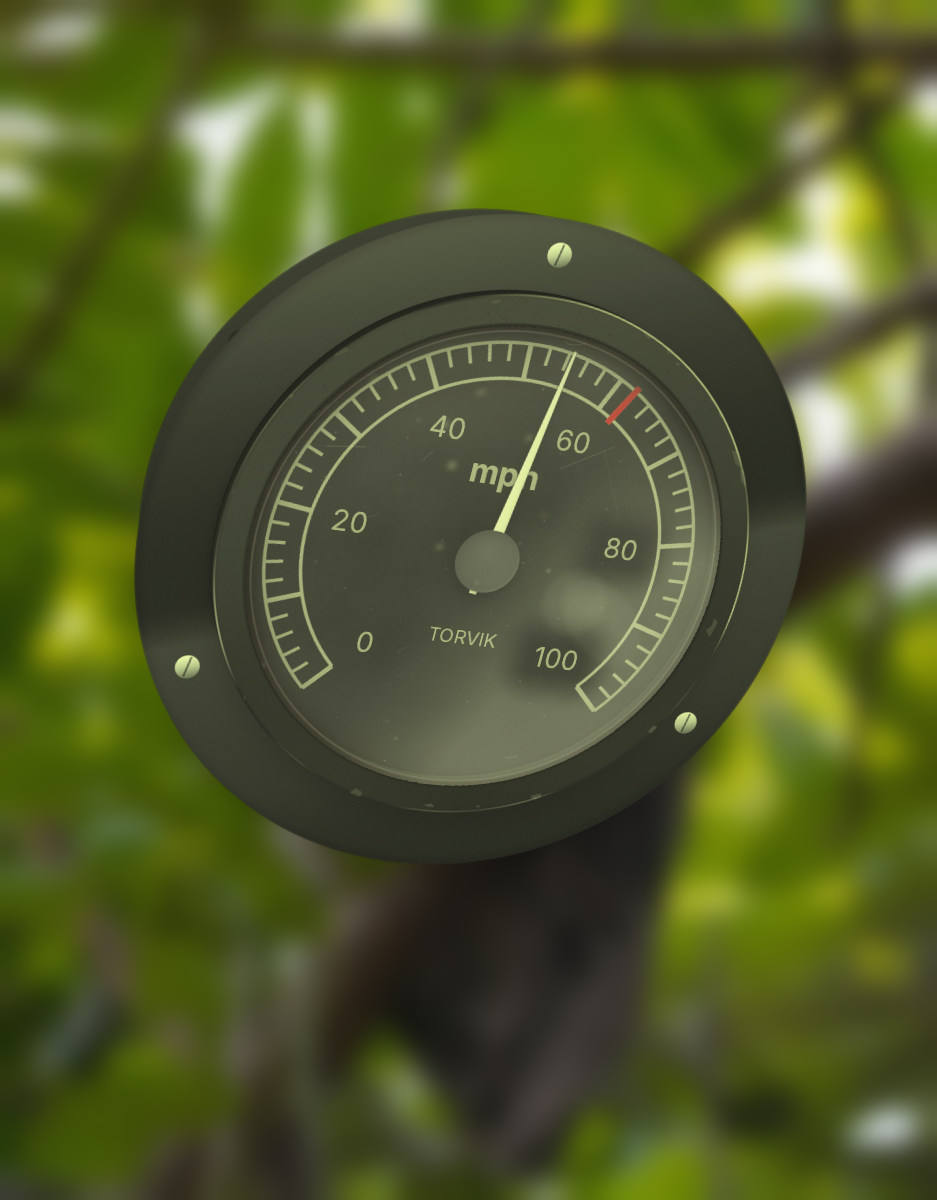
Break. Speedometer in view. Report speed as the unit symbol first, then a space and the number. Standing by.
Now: mph 54
